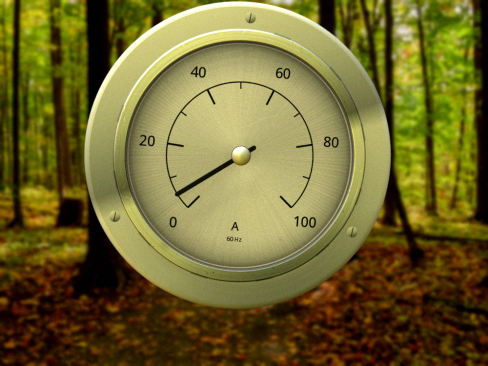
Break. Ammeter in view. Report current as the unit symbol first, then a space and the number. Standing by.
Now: A 5
